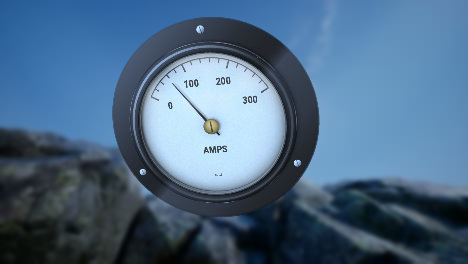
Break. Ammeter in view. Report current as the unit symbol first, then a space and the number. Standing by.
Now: A 60
